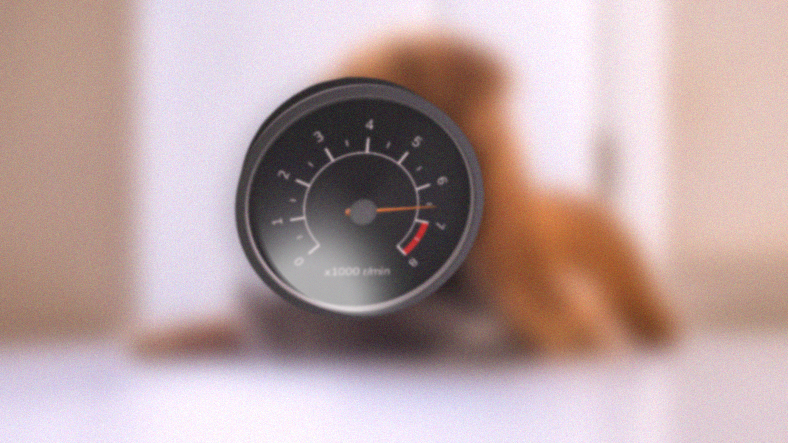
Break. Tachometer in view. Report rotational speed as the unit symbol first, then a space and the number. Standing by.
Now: rpm 6500
